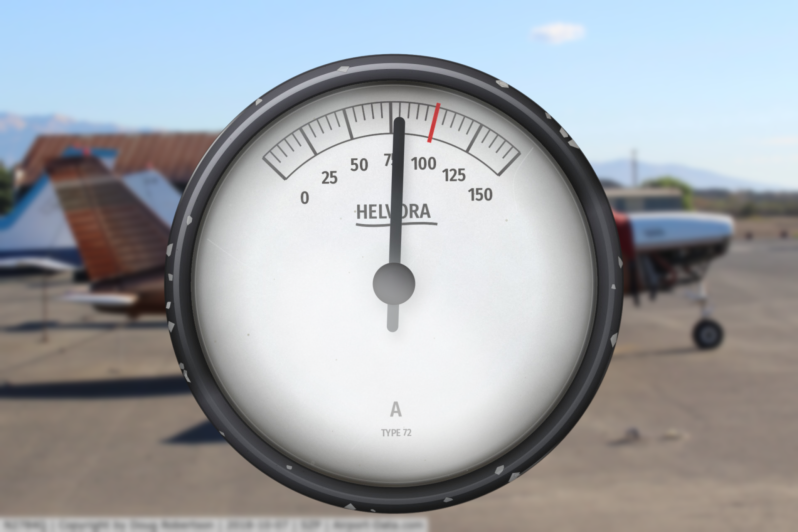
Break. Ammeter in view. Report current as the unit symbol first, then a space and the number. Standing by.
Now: A 80
